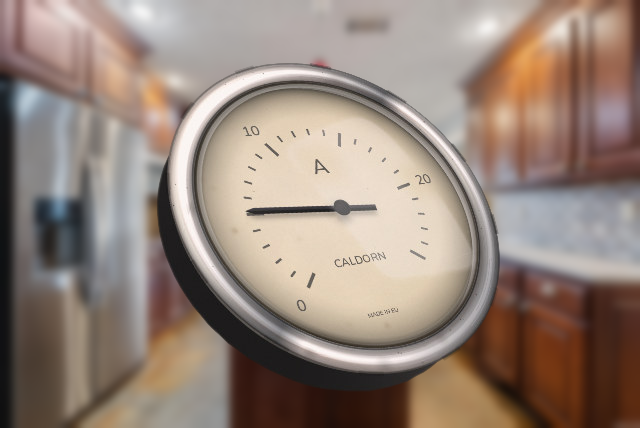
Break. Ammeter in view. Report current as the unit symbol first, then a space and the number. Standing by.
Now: A 5
